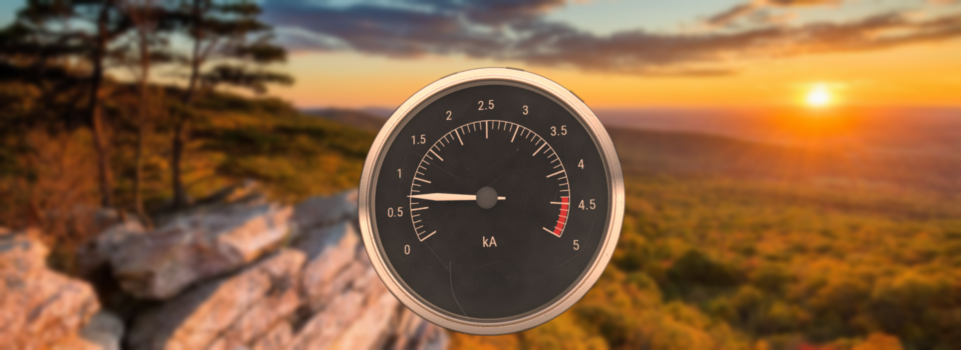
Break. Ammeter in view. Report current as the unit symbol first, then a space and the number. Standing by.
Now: kA 0.7
